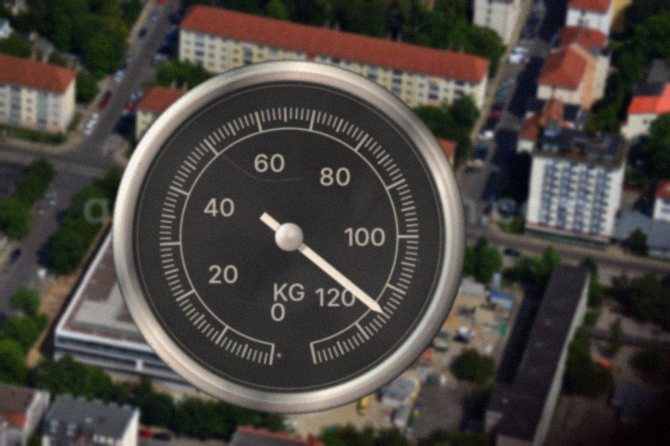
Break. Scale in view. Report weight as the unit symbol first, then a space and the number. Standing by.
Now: kg 115
